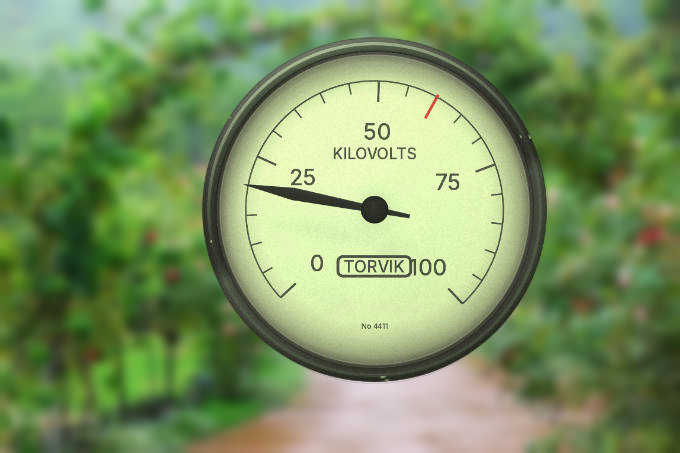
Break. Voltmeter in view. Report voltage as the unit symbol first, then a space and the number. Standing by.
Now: kV 20
